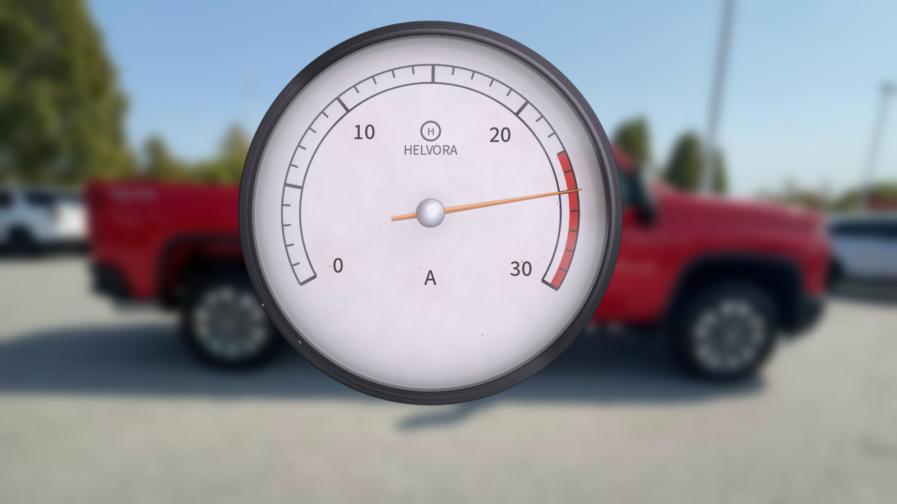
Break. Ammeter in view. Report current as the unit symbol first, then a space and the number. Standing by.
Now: A 25
